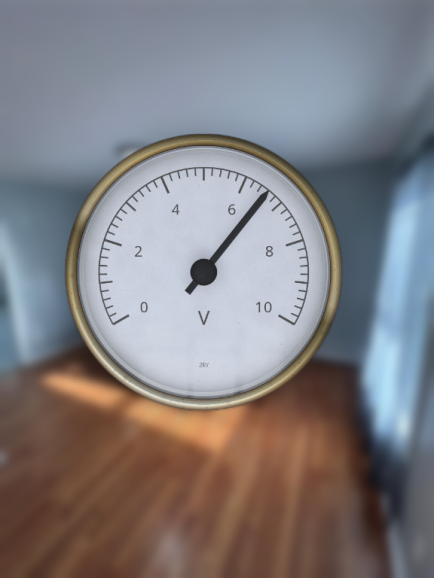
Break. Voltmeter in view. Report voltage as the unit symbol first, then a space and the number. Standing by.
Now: V 6.6
